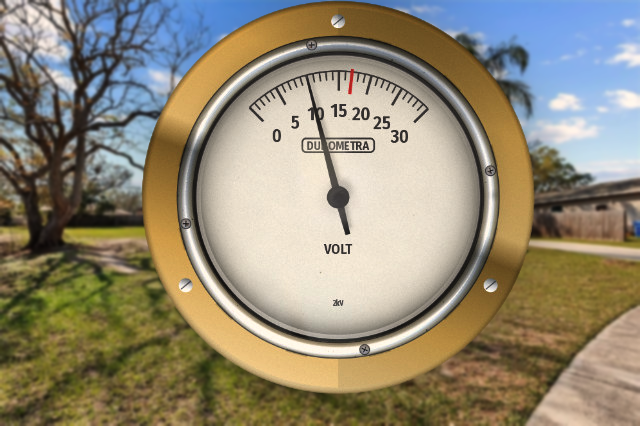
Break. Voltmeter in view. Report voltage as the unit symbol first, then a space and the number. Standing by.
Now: V 10
